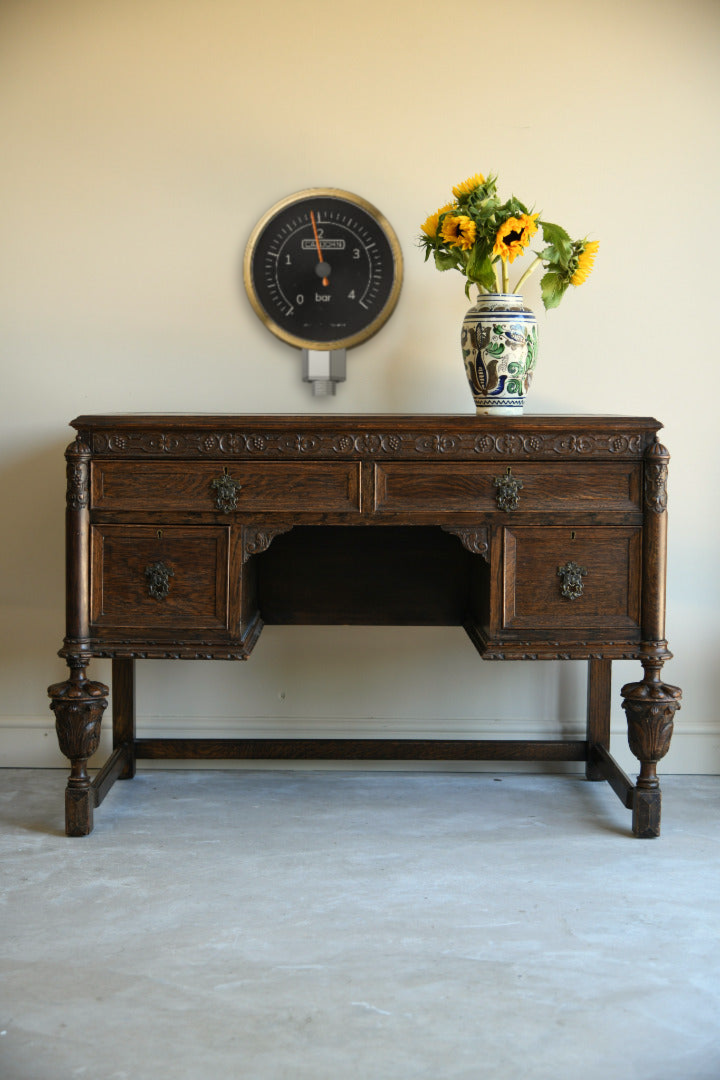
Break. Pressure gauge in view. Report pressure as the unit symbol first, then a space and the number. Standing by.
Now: bar 1.9
